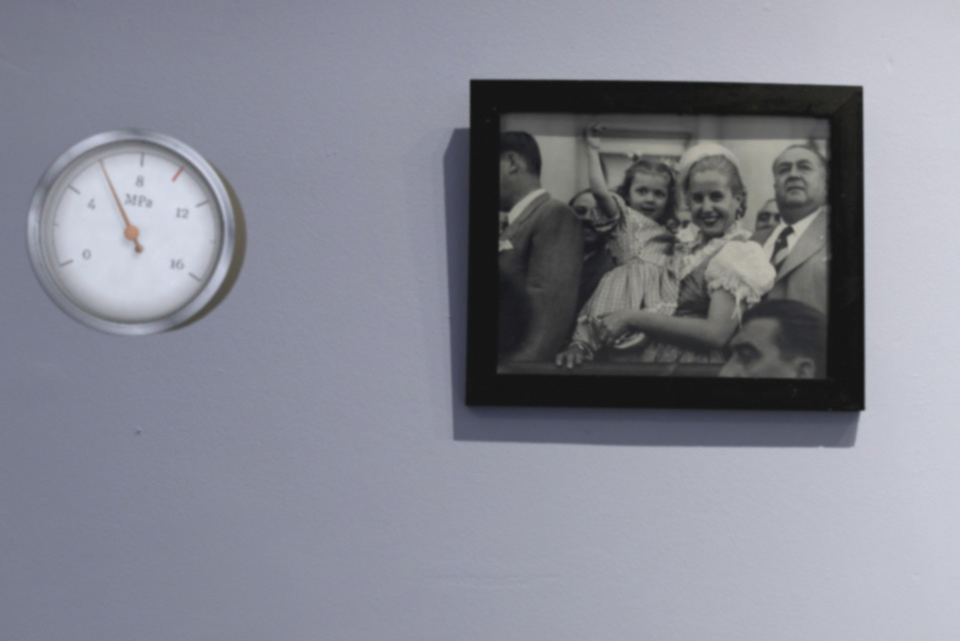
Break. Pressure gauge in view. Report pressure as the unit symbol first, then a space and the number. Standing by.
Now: MPa 6
